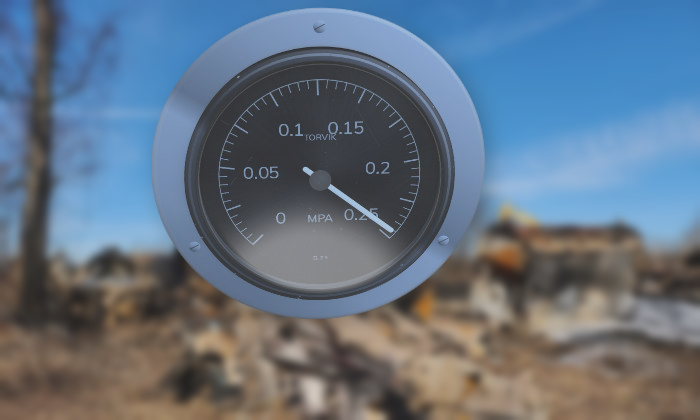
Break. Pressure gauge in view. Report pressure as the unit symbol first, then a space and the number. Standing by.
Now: MPa 0.245
